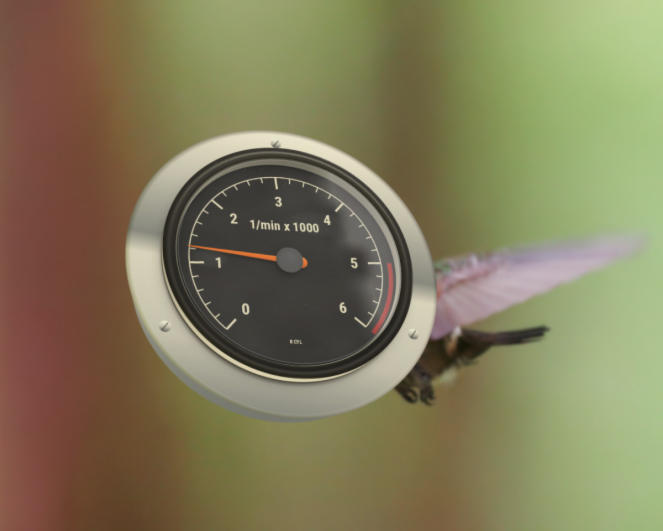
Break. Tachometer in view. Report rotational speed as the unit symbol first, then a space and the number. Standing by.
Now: rpm 1200
